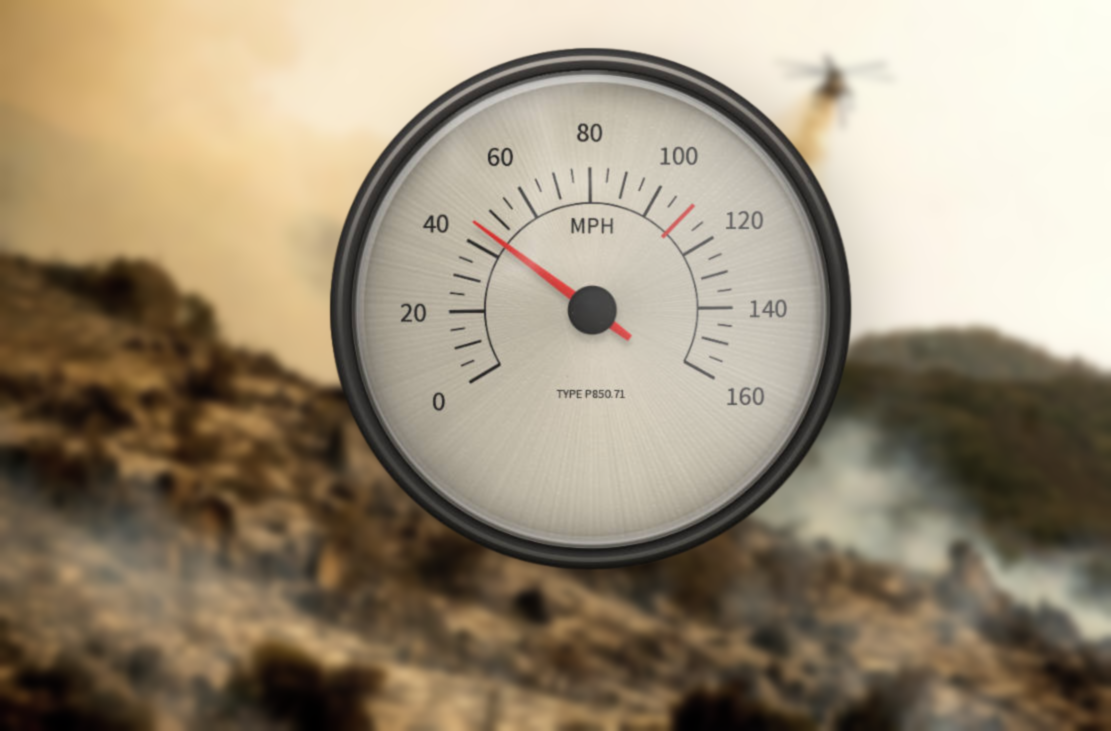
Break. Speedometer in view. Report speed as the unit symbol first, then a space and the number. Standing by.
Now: mph 45
